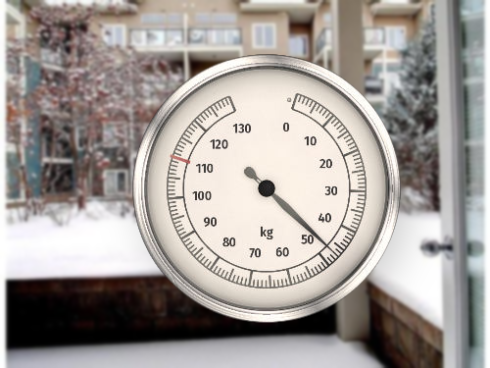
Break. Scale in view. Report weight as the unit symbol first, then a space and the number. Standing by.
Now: kg 47
